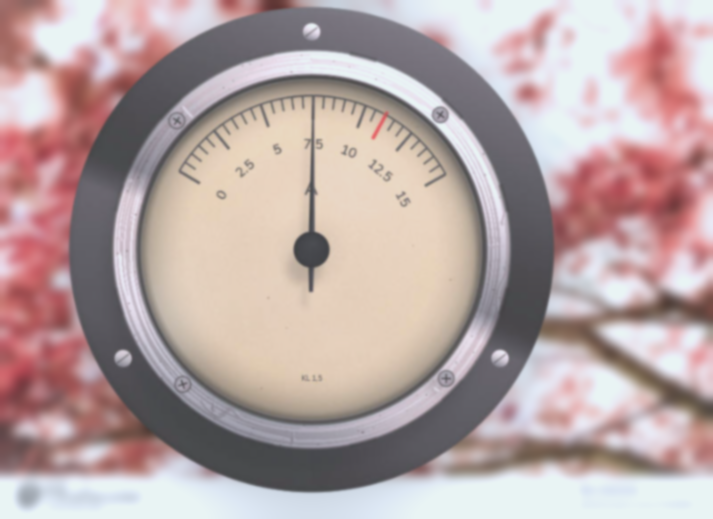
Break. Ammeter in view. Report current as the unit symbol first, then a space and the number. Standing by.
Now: A 7.5
